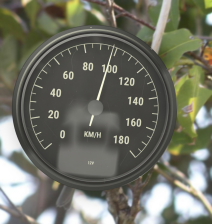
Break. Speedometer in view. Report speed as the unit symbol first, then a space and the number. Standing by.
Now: km/h 97.5
